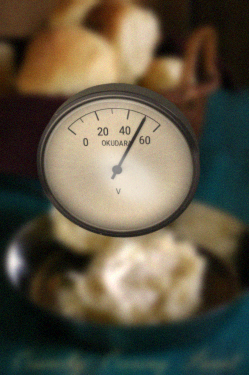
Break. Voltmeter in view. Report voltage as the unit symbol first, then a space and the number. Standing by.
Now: V 50
